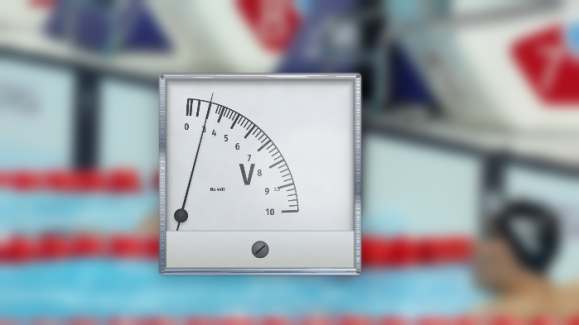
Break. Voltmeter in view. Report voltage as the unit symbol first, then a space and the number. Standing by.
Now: V 3
